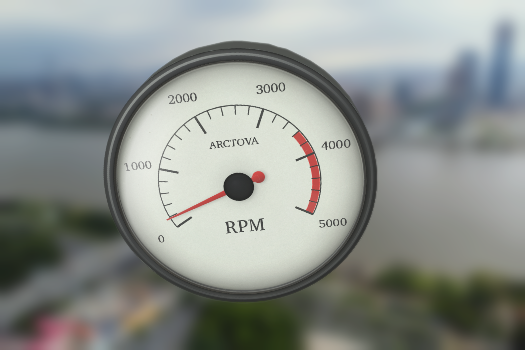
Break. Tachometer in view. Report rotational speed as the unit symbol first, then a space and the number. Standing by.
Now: rpm 200
